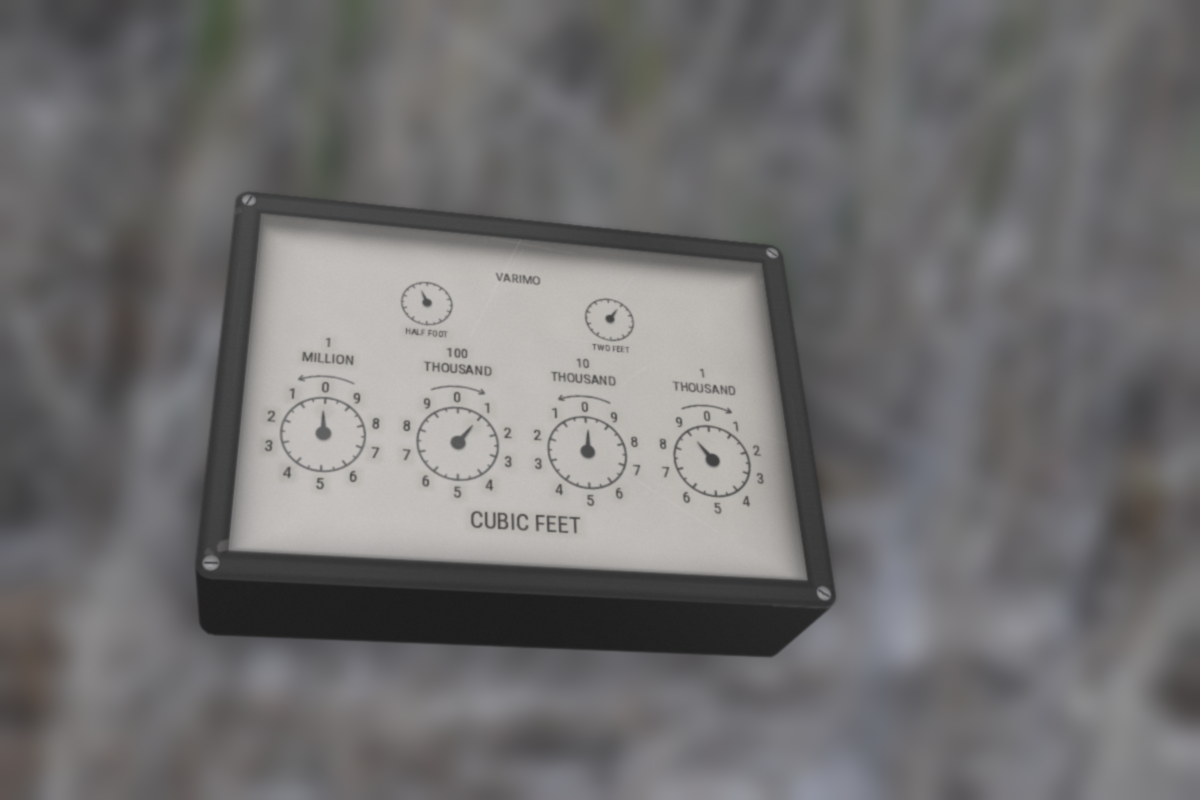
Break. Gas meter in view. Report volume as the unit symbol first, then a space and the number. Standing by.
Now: ft³ 9900
